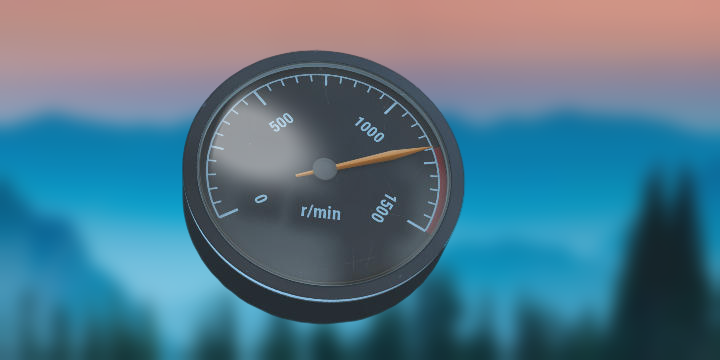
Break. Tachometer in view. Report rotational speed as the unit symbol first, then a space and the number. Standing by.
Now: rpm 1200
